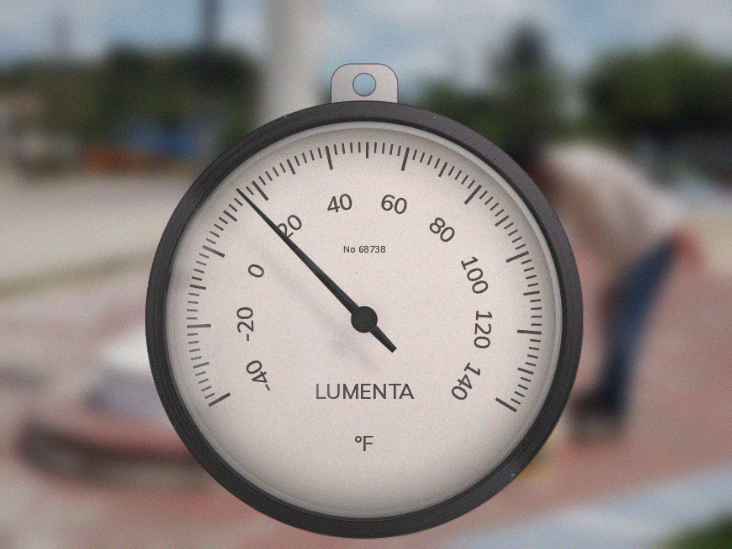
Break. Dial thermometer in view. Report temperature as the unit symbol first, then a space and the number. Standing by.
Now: °F 16
